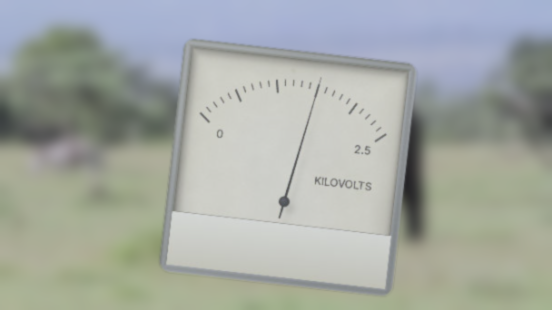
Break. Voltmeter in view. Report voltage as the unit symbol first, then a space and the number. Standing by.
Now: kV 1.5
